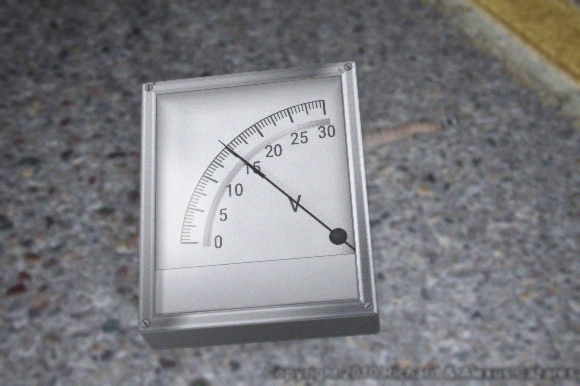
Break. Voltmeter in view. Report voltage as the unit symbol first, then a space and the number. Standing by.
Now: V 15
